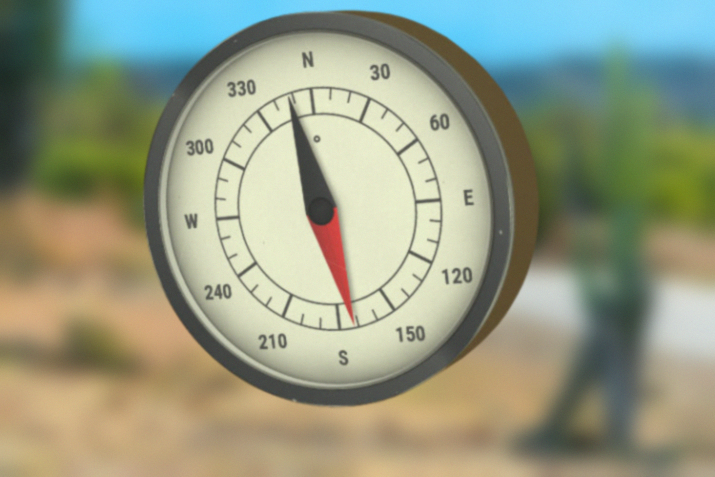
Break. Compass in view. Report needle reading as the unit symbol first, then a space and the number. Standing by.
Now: ° 170
